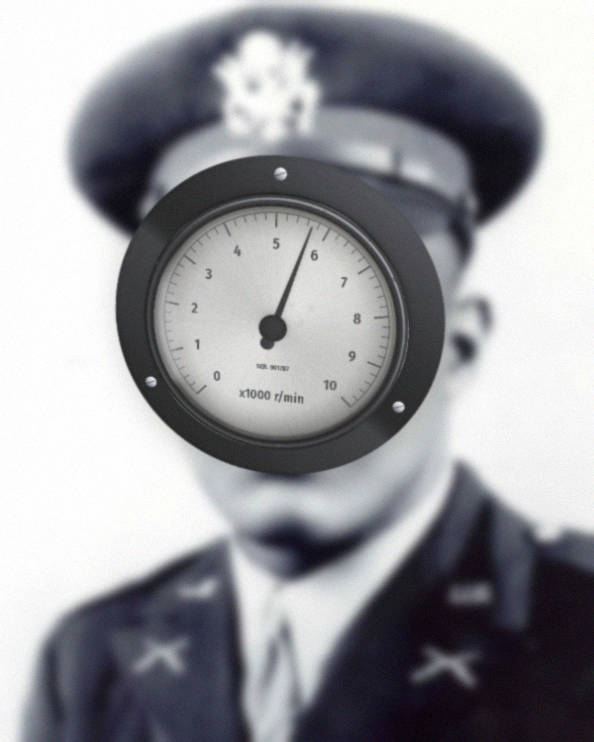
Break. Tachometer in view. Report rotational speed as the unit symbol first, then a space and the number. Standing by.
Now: rpm 5700
